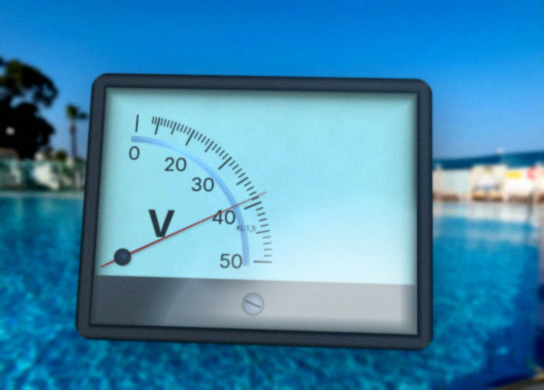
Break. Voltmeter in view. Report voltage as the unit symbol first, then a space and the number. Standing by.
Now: V 39
